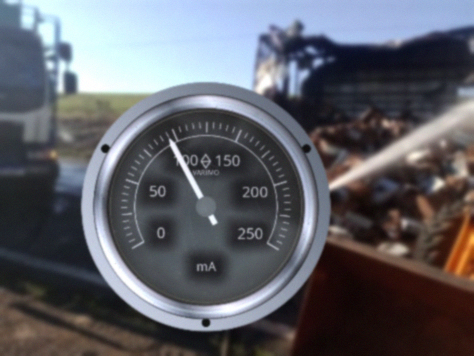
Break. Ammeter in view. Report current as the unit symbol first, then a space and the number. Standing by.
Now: mA 95
